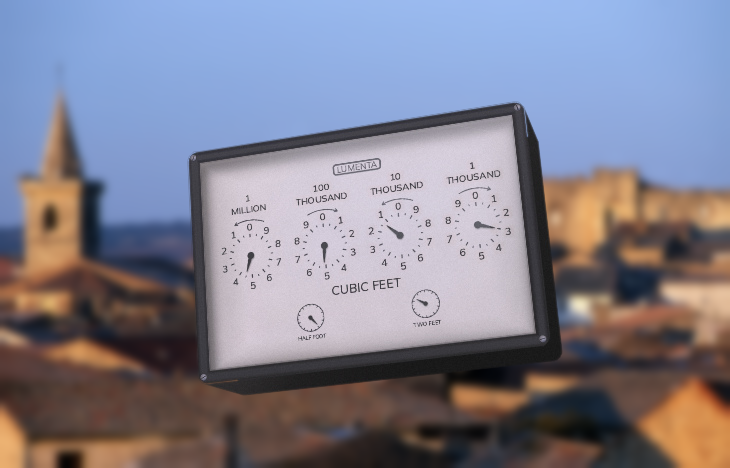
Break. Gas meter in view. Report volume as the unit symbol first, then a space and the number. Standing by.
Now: ft³ 451300
